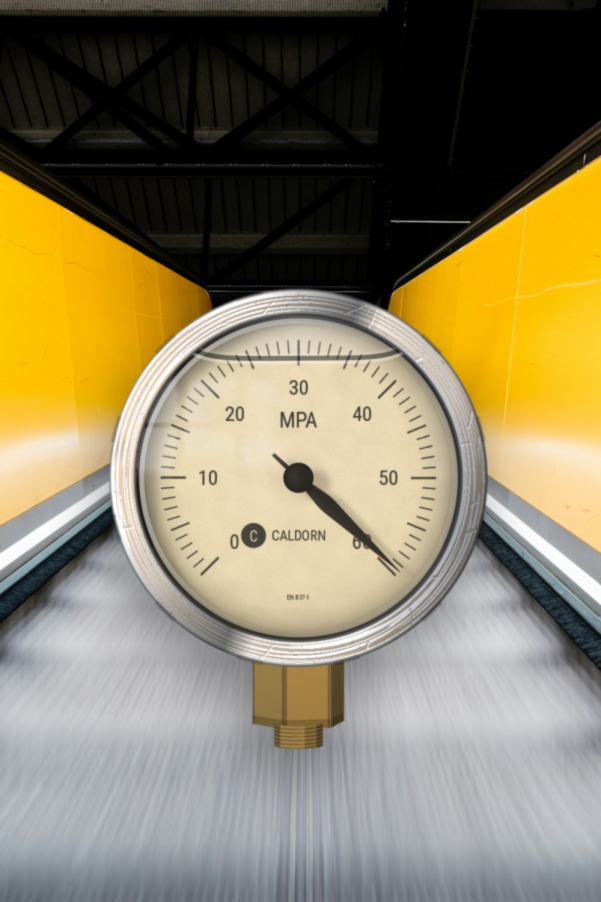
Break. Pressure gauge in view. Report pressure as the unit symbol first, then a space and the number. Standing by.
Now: MPa 59.5
